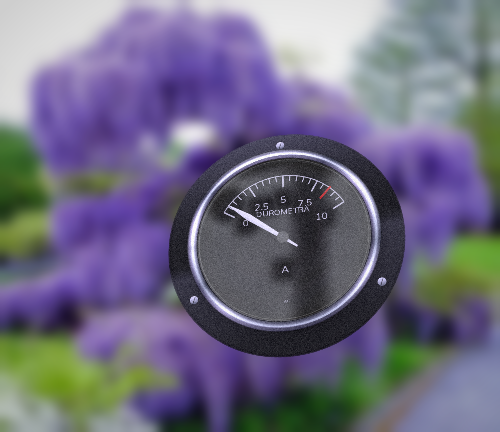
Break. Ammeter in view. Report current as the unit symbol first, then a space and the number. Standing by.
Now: A 0.5
